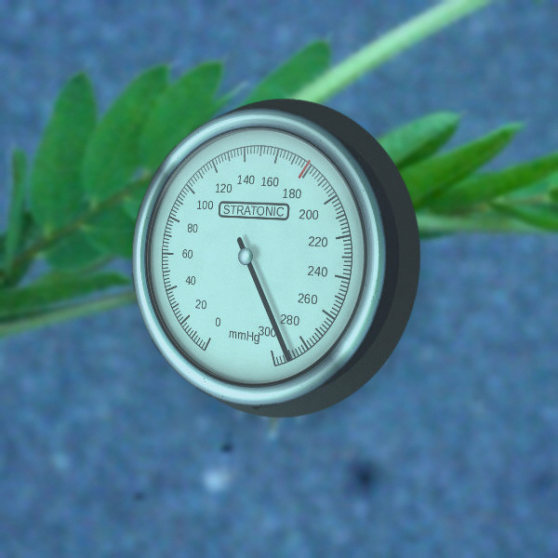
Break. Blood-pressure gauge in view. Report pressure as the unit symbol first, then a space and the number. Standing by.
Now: mmHg 290
